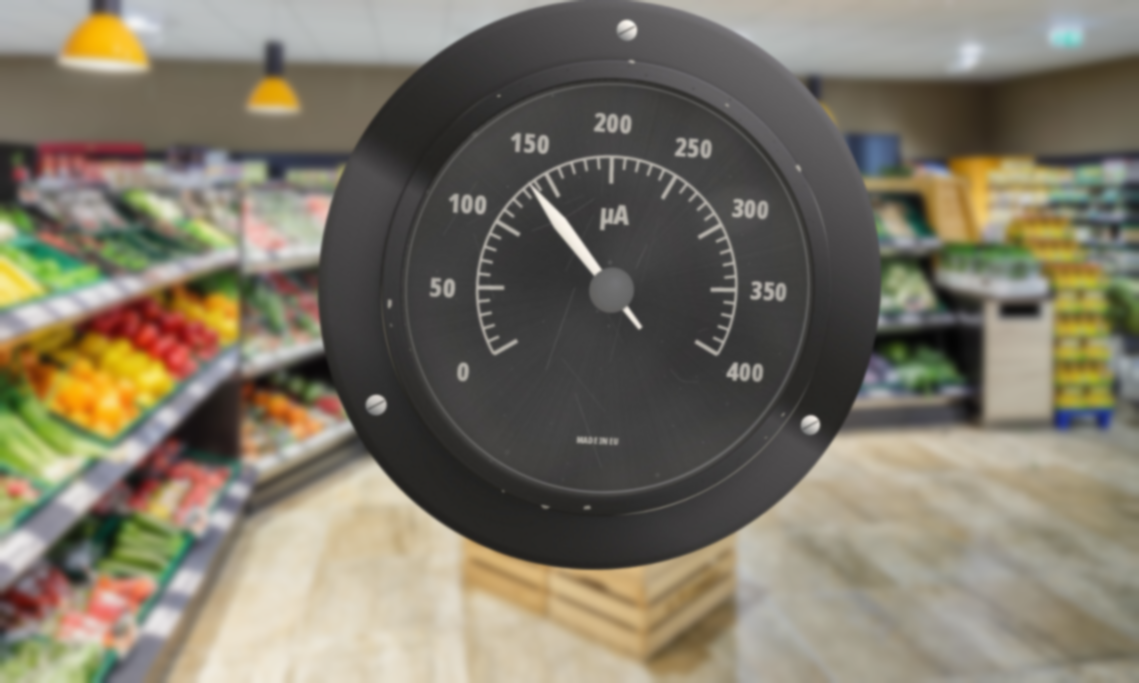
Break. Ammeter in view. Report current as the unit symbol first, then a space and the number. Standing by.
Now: µA 135
